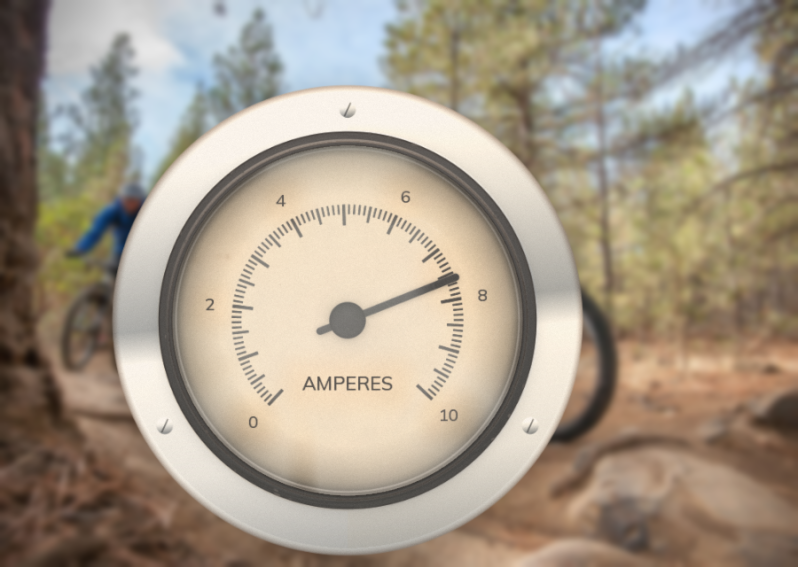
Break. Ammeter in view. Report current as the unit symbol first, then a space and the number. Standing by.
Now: A 7.6
